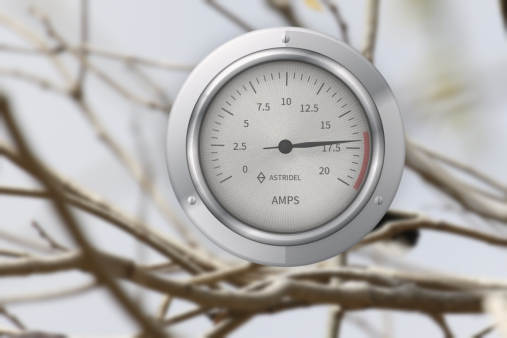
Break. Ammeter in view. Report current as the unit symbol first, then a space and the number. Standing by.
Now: A 17
